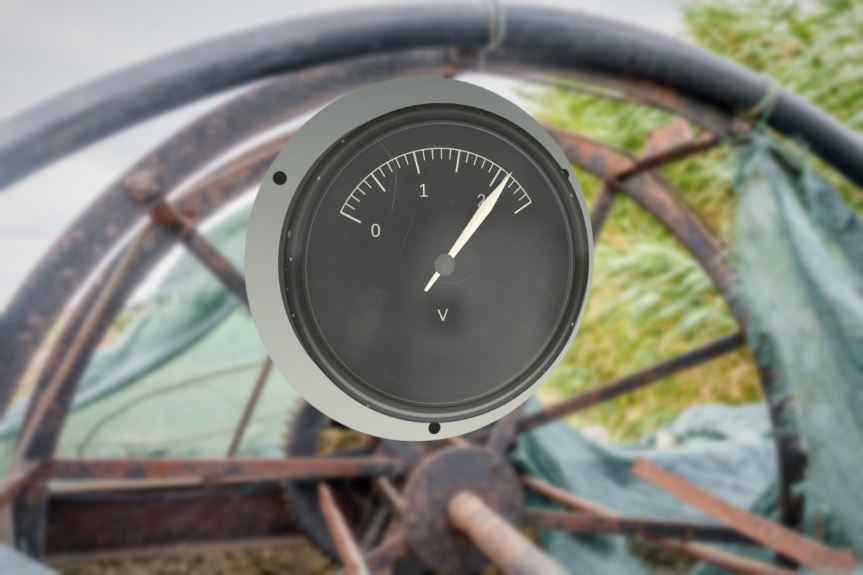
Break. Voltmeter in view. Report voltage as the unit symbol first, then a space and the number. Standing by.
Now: V 2.1
